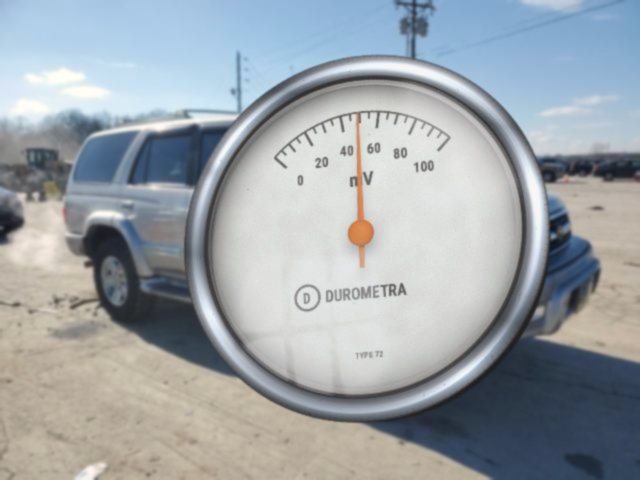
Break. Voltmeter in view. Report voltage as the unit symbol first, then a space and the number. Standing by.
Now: mV 50
